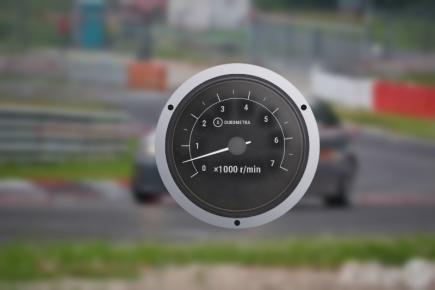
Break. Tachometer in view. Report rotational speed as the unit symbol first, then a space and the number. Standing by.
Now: rpm 500
